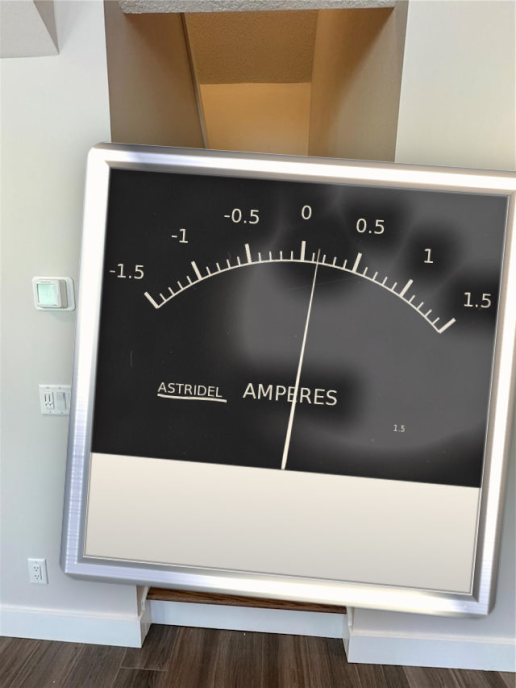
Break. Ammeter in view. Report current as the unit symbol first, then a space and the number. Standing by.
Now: A 0.15
